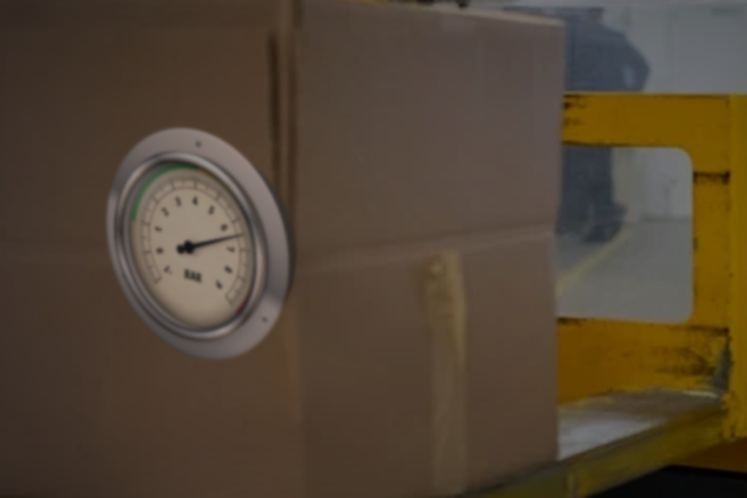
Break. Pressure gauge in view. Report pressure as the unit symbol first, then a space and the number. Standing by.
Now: bar 6.5
